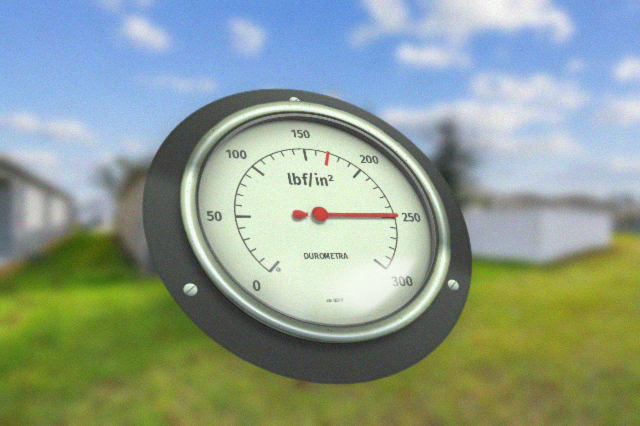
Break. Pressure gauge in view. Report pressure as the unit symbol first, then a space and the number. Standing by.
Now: psi 250
